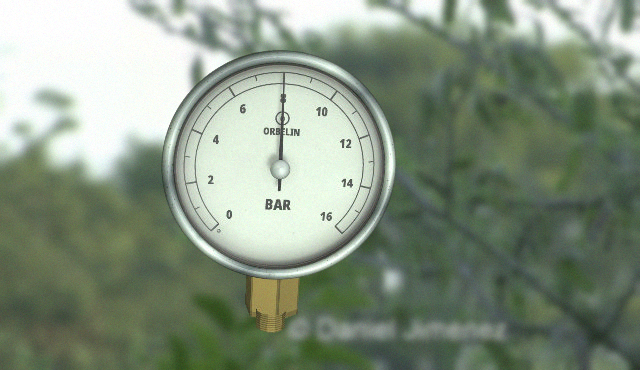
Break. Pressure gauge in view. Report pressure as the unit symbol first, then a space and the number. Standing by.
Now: bar 8
